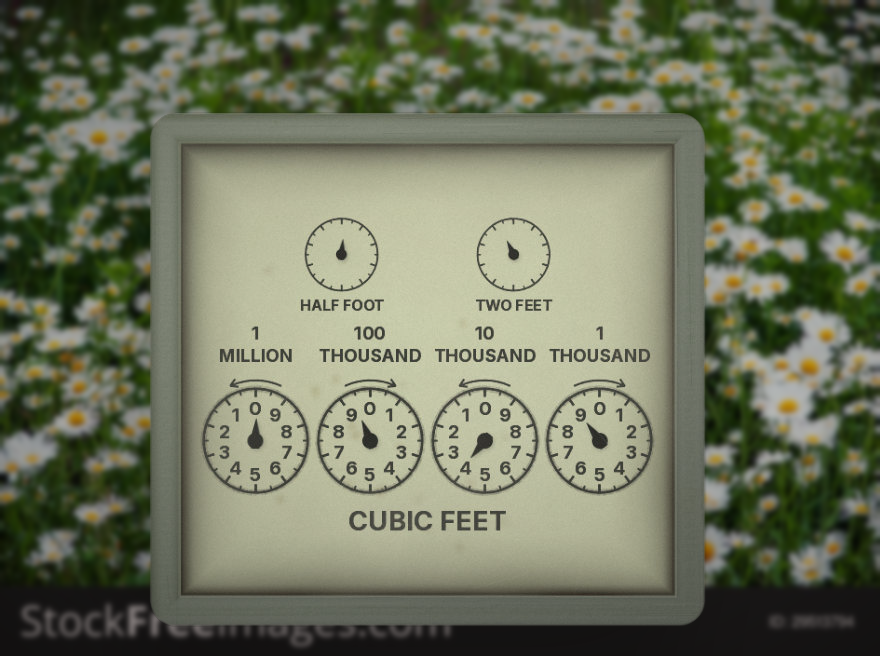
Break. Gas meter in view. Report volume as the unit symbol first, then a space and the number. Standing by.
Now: ft³ 993900
